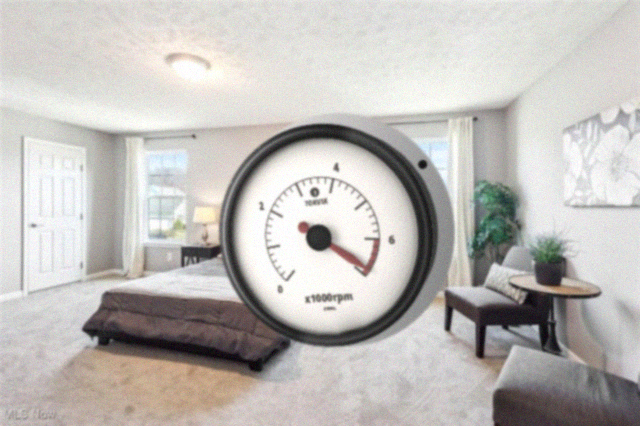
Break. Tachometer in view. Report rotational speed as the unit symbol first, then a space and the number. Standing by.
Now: rpm 6800
